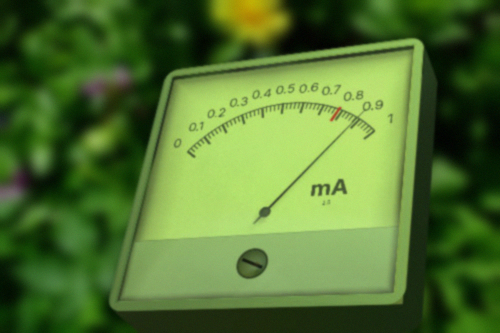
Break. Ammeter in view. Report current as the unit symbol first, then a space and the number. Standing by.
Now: mA 0.9
